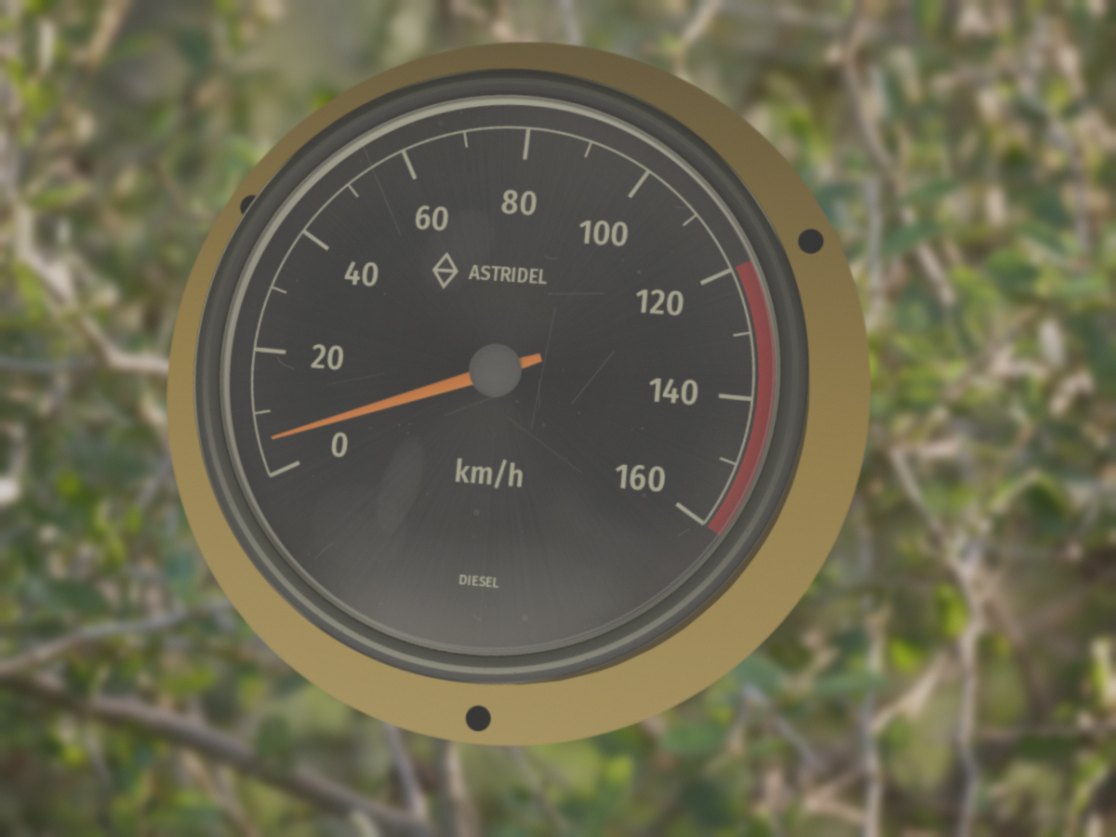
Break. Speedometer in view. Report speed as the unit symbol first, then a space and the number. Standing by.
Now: km/h 5
